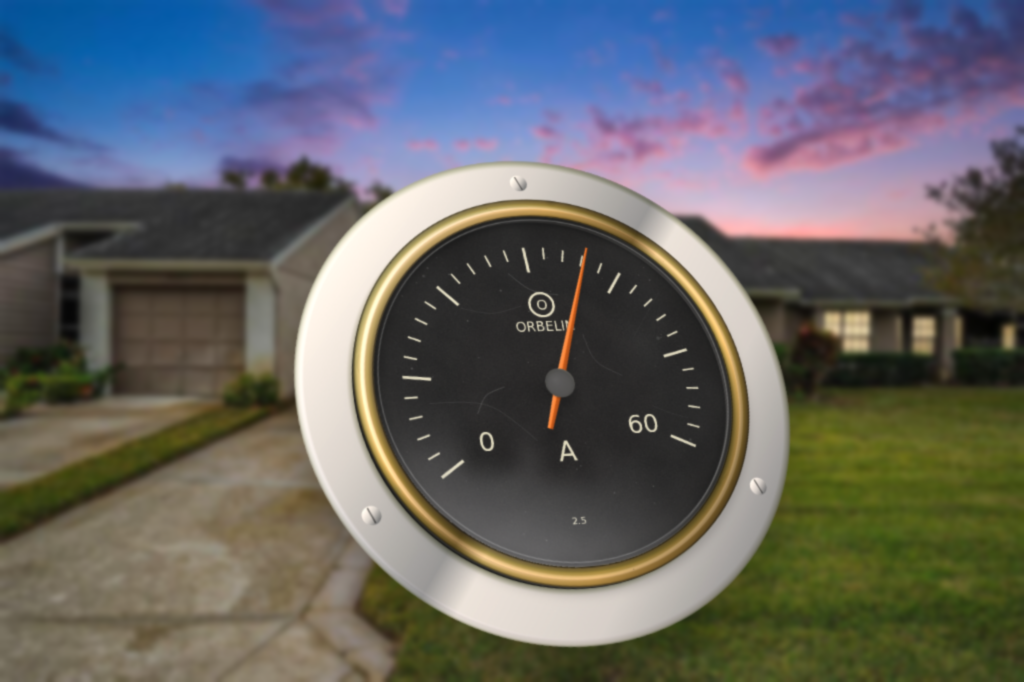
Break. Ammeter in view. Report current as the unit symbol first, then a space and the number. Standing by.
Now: A 36
